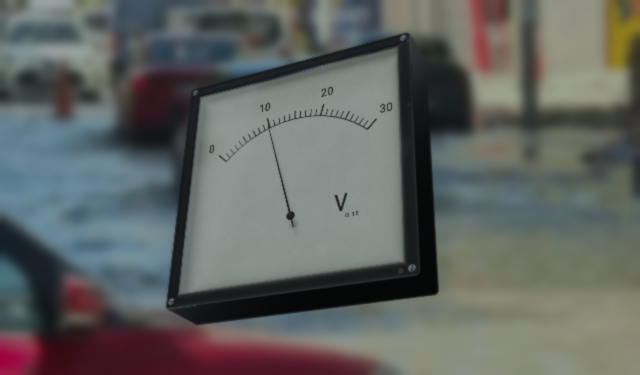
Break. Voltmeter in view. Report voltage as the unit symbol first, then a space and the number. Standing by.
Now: V 10
